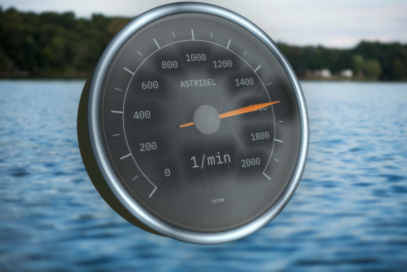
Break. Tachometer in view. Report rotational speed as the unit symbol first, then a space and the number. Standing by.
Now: rpm 1600
